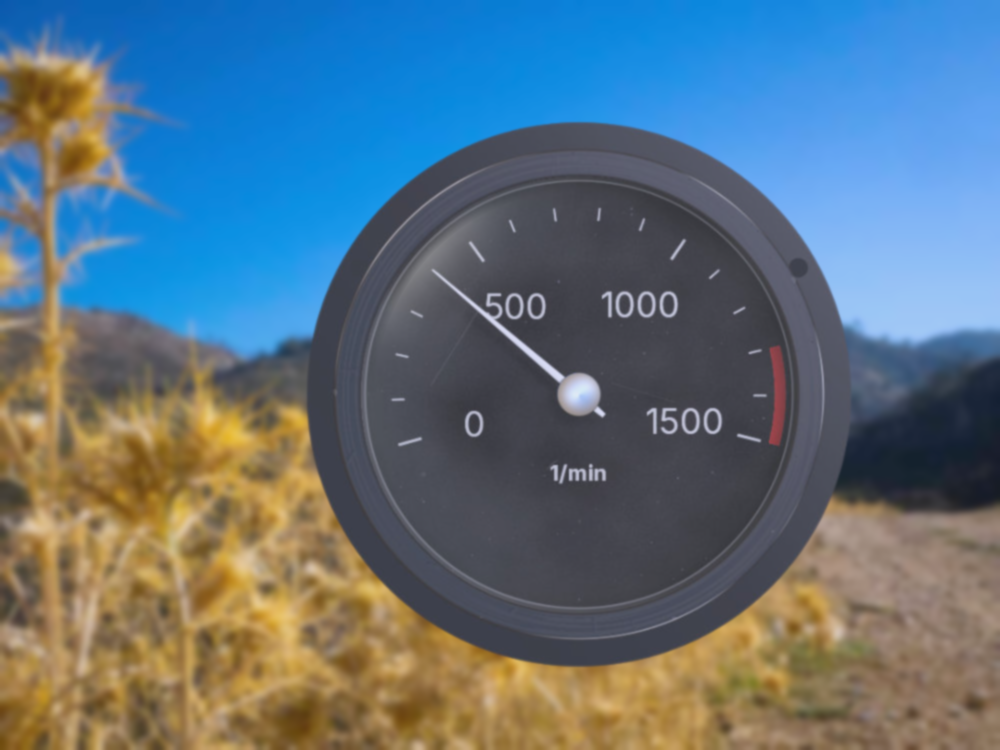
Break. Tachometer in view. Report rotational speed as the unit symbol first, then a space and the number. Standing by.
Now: rpm 400
